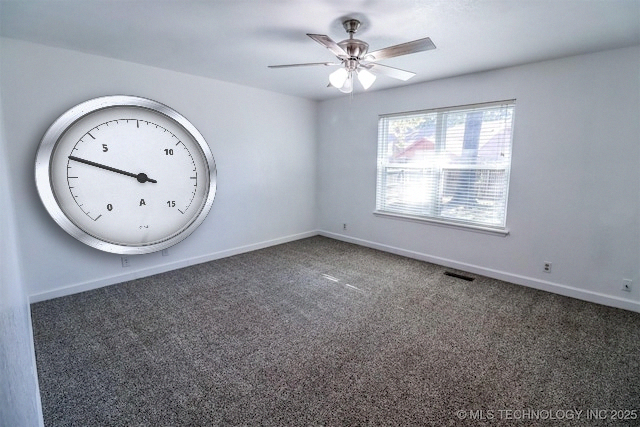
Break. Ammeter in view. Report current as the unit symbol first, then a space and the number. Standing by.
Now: A 3.5
